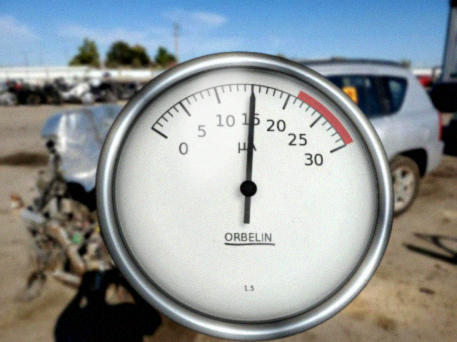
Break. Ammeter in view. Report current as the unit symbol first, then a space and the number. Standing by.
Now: µA 15
